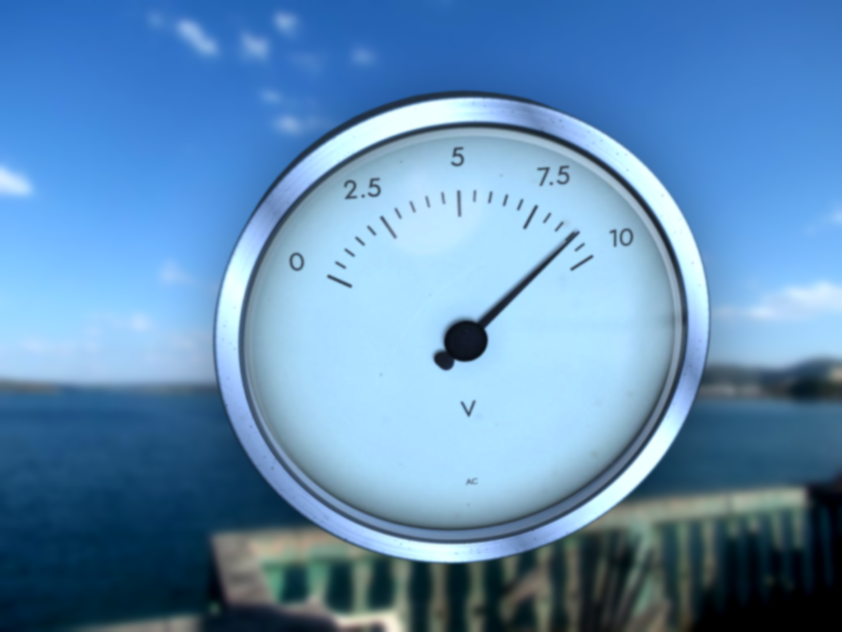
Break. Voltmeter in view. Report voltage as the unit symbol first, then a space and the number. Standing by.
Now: V 9
